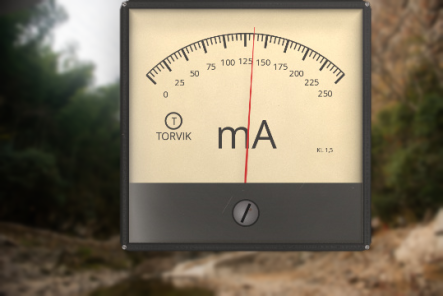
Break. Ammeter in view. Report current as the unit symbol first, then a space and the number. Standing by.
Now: mA 135
